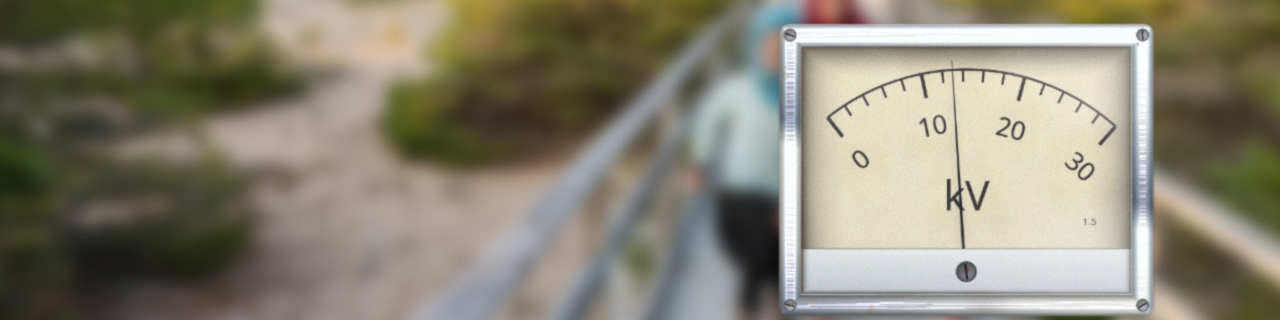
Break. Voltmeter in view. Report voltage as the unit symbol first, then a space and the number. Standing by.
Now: kV 13
